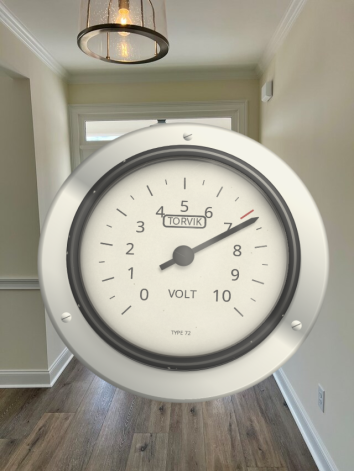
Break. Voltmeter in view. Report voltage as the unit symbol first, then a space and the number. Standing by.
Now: V 7.25
